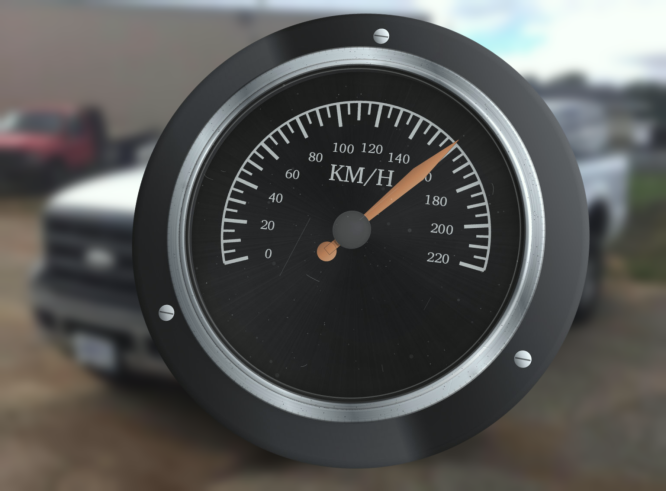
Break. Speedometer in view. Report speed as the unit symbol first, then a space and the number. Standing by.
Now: km/h 160
